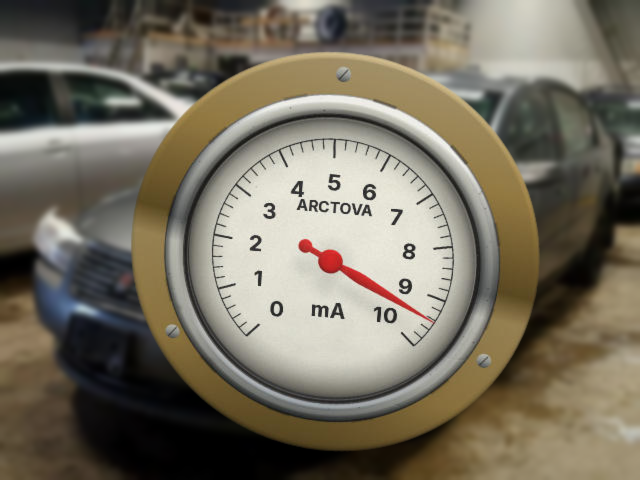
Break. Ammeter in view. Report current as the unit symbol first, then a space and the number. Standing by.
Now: mA 9.4
